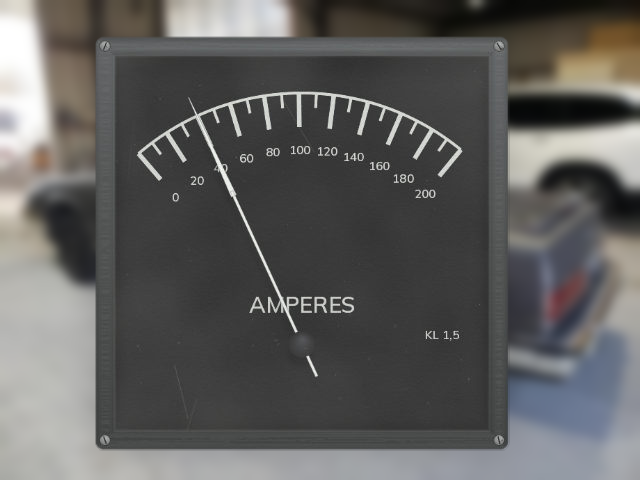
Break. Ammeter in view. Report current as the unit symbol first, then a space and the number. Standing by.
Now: A 40
